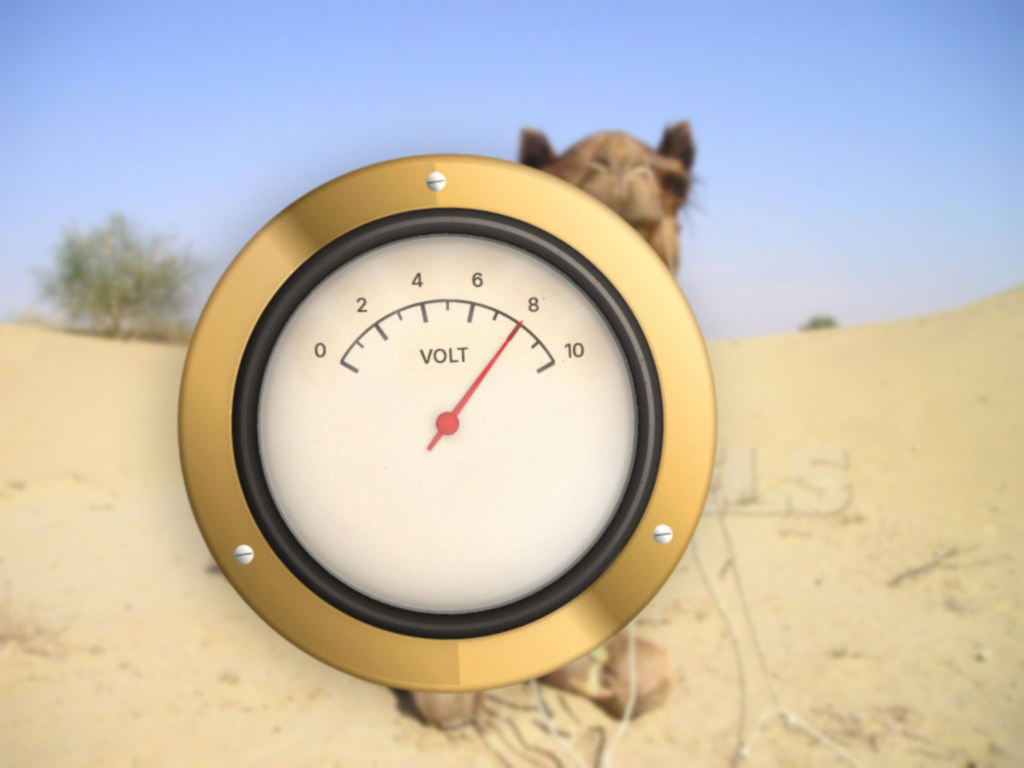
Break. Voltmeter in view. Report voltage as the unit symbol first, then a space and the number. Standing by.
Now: V 8
